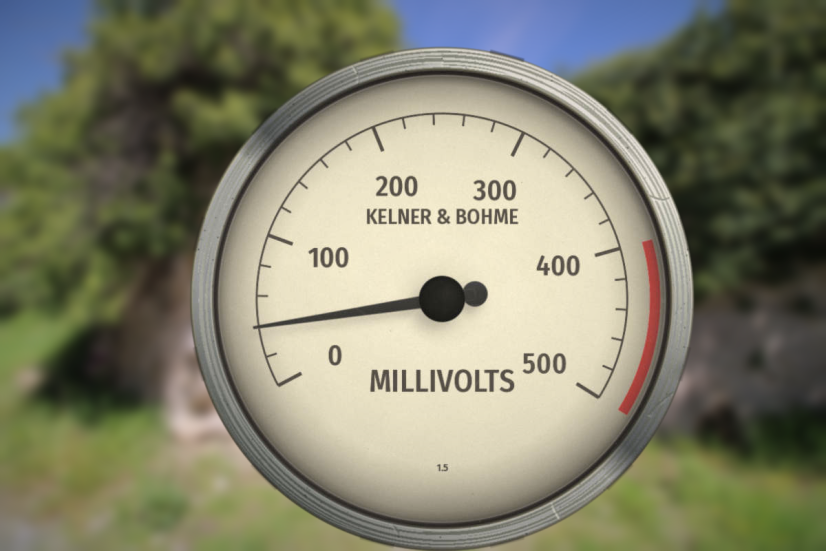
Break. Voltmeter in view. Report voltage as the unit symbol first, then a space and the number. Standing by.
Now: mV 40
